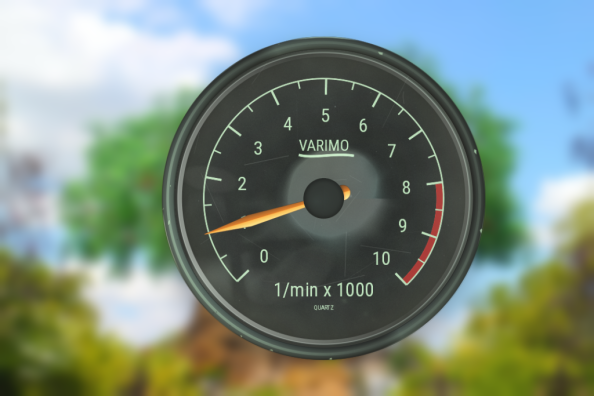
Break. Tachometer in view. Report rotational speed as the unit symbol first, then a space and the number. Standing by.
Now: rpm 1000
